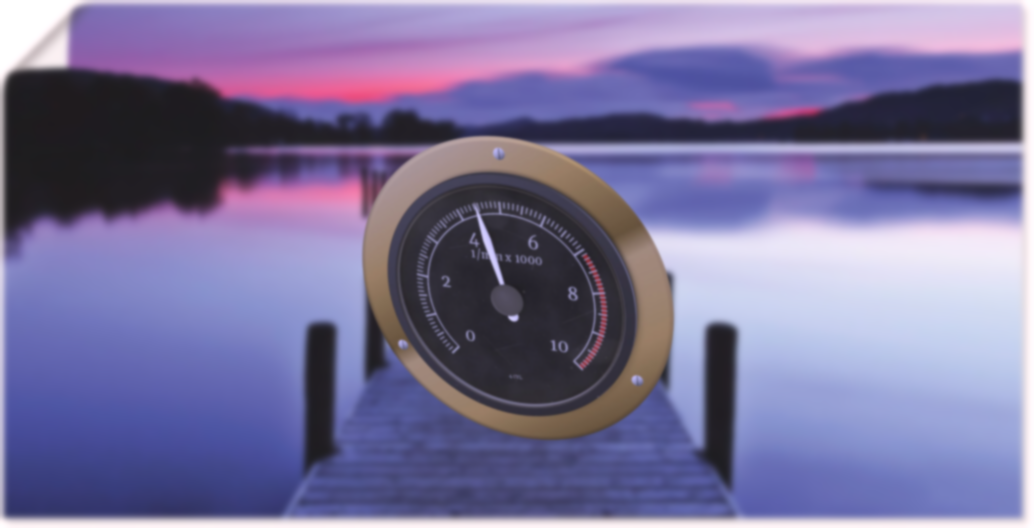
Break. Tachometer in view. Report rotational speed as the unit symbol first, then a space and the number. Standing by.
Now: rpm 4500
